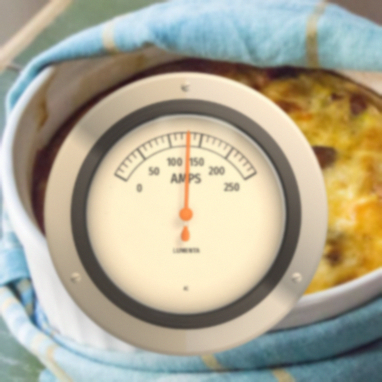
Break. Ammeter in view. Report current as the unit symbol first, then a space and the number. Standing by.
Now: A 130
